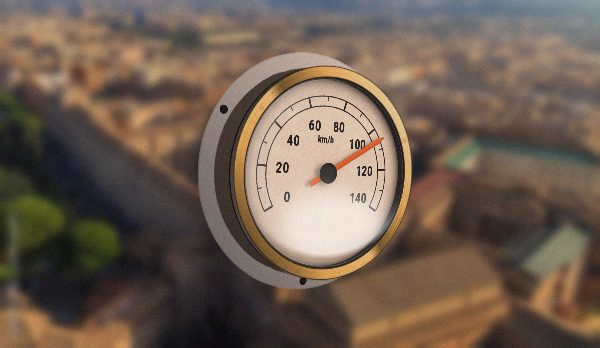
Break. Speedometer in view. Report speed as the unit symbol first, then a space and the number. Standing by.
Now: km/h 105
